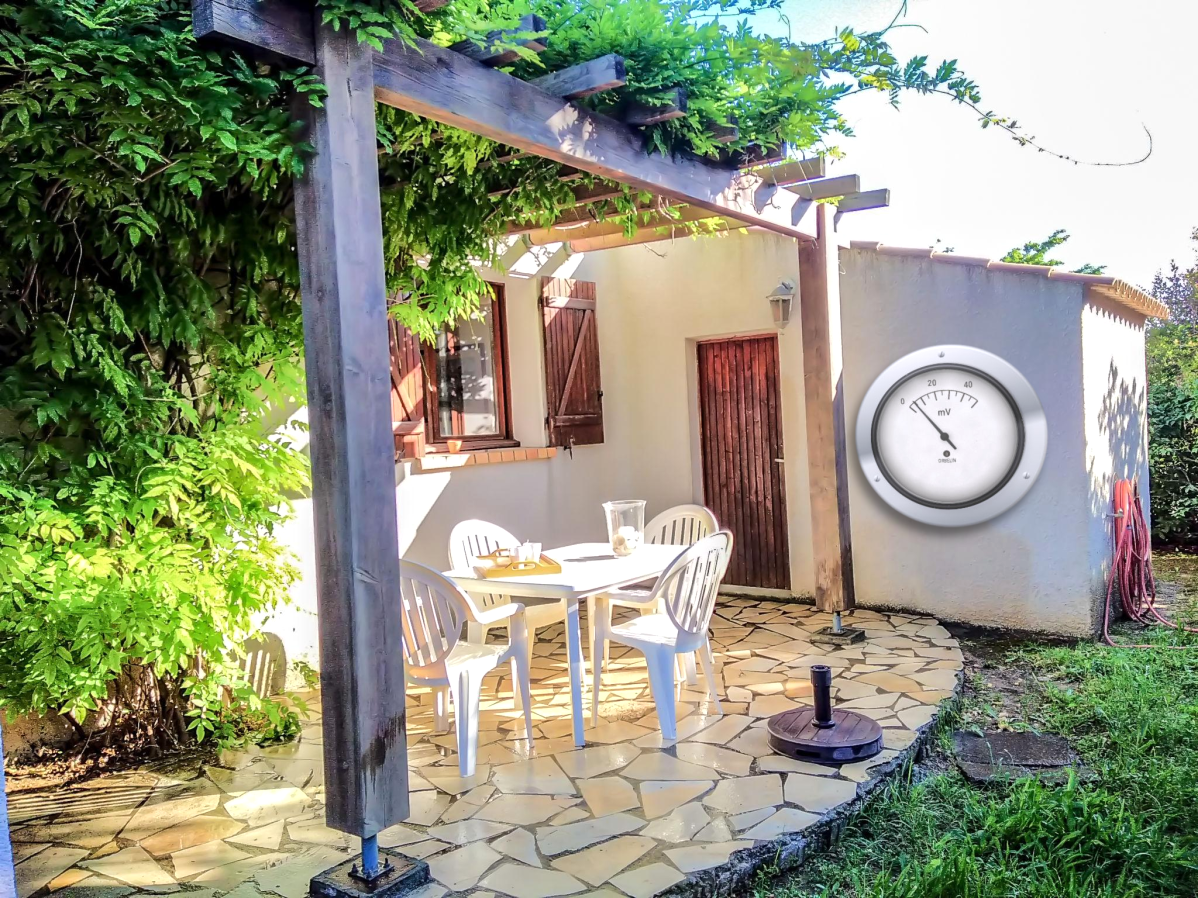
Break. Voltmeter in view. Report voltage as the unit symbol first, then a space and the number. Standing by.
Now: mV 5
